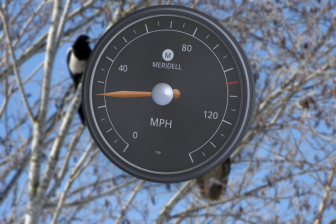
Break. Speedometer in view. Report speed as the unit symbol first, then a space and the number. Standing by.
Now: mph 25
